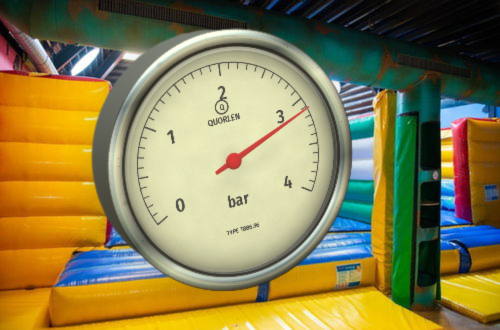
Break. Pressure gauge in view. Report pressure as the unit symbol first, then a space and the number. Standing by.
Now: bar 3.1
